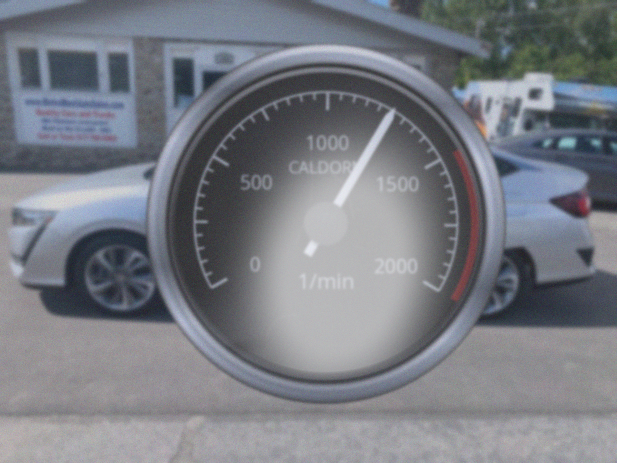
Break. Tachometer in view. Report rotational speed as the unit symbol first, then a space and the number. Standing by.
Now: rpm 1250
